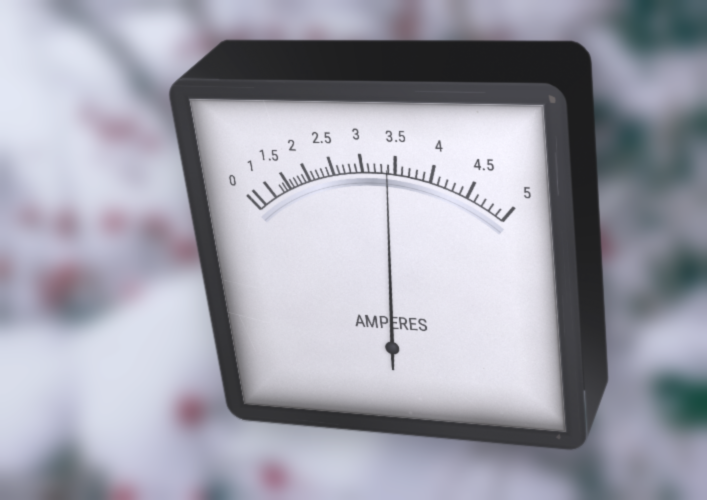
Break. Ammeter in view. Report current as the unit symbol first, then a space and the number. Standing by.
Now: A 3.4
